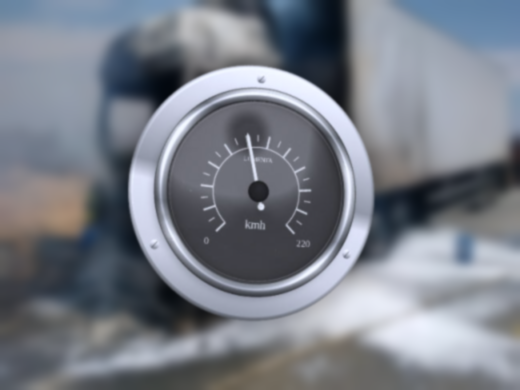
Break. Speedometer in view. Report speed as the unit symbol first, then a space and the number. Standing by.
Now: km/h 100
